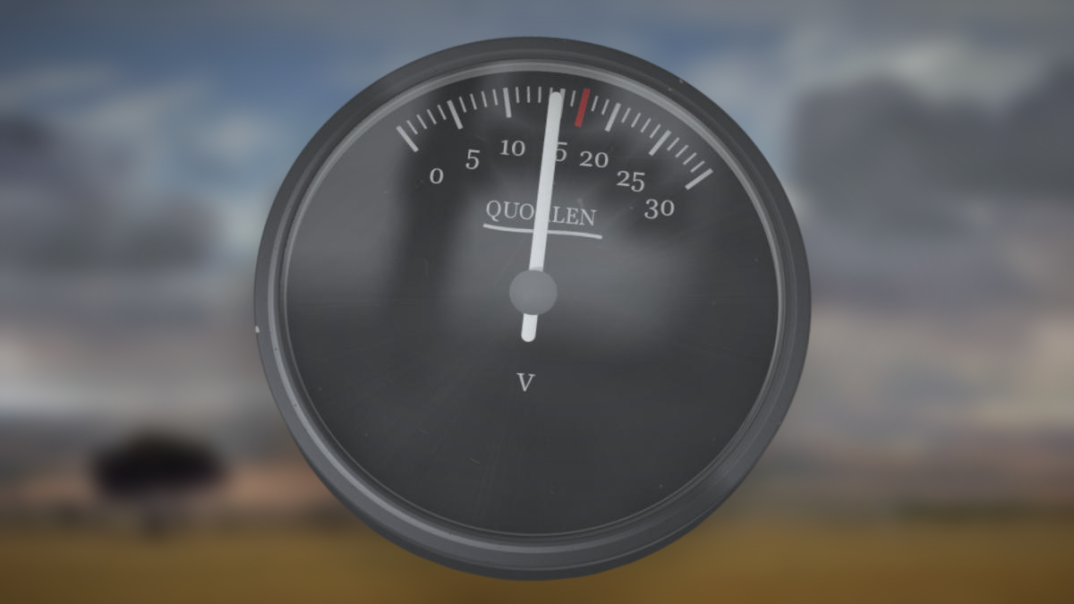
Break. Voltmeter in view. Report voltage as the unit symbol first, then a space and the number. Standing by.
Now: V 14.5
